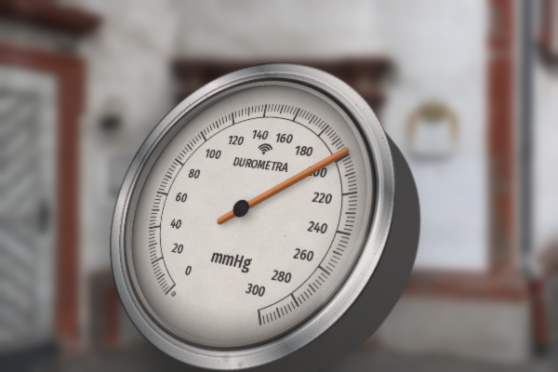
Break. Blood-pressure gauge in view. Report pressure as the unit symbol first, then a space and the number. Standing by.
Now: mmHg 200
